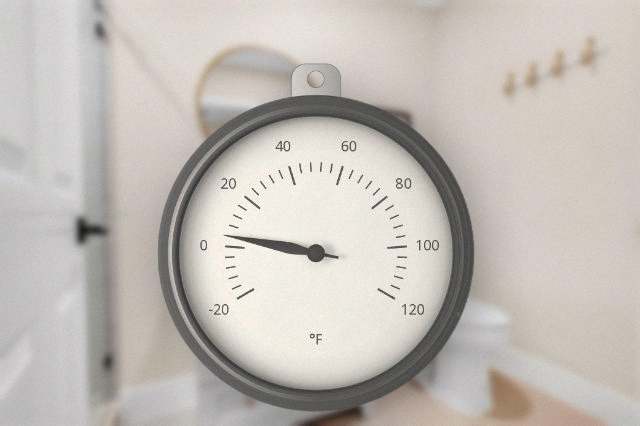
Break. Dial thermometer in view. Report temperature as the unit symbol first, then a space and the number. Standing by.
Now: °F 4
